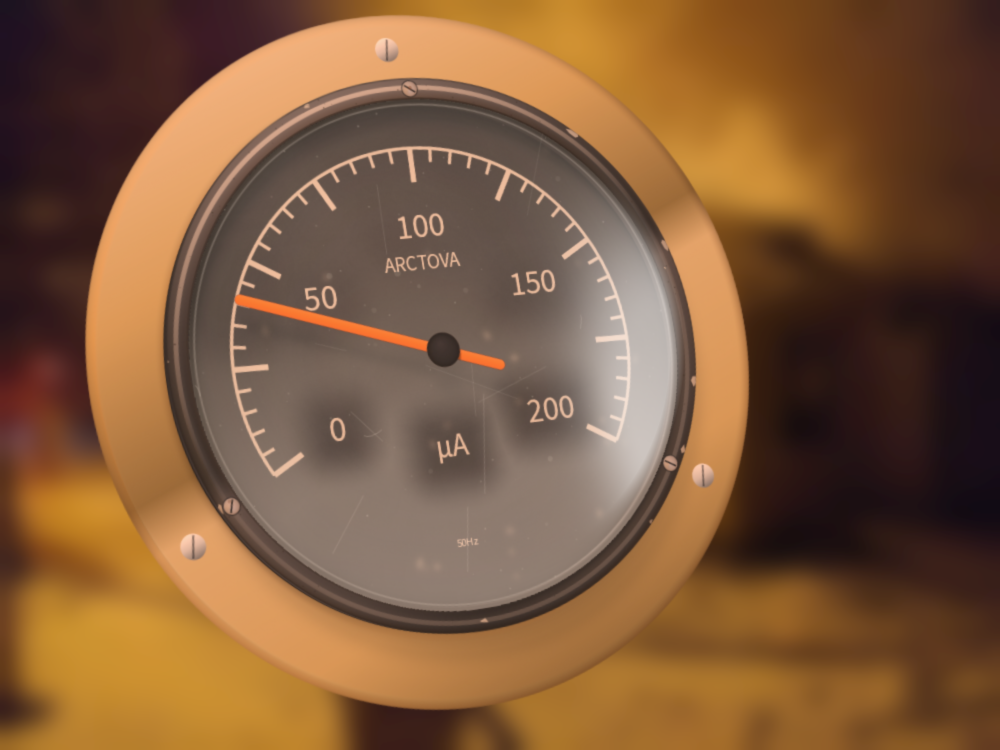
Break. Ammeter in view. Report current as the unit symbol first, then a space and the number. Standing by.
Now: µA 40
